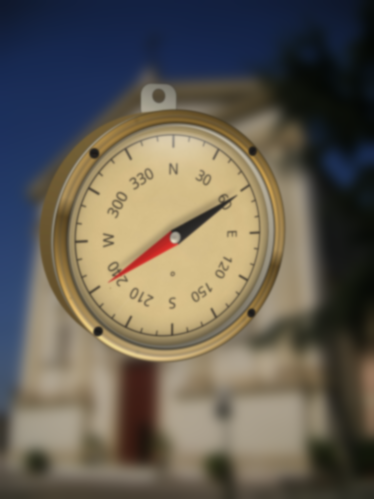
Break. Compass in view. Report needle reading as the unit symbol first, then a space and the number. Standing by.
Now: ° 240
